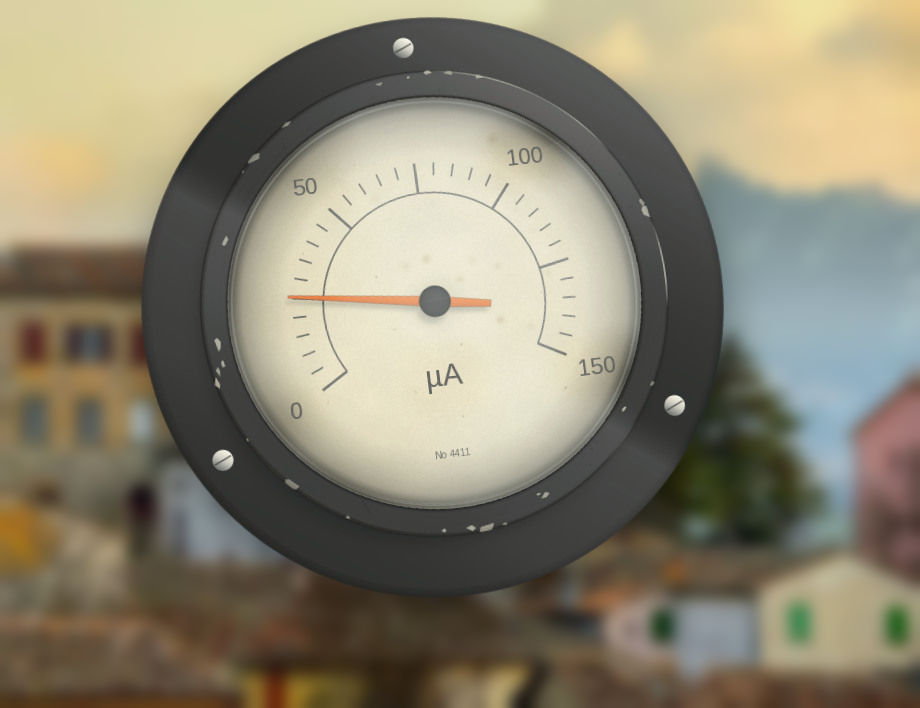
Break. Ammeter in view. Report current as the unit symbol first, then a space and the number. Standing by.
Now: µA 25
